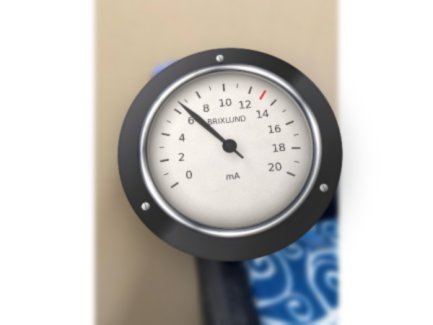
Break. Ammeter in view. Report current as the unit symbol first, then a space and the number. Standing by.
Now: mA 6.5
